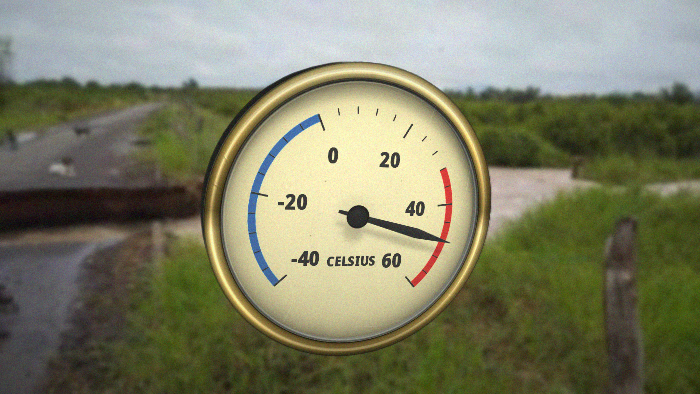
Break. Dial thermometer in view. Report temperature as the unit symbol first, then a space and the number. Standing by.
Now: °C 48
